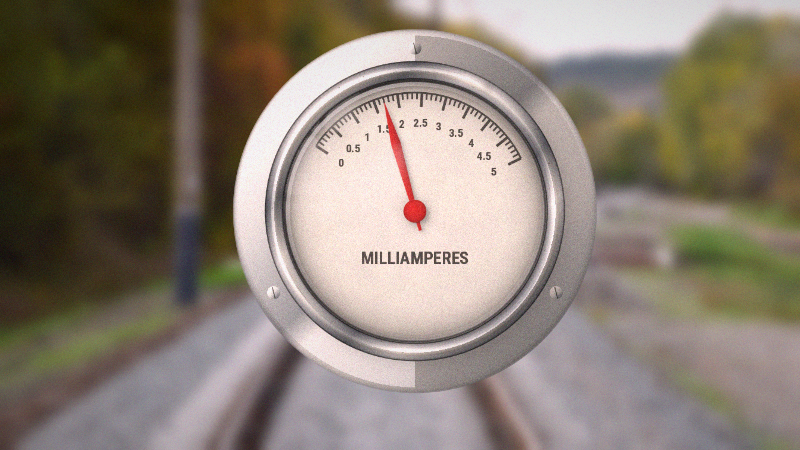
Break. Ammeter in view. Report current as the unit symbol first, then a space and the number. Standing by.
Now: mA 1.7
